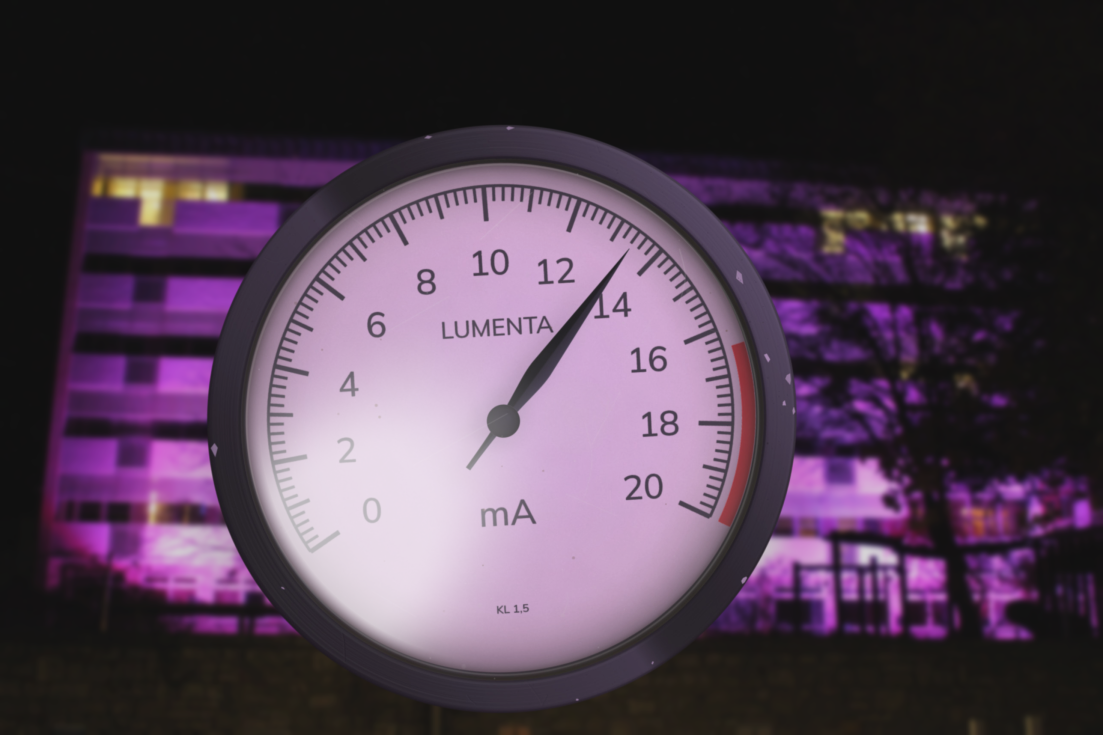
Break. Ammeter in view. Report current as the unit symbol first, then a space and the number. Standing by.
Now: mA 13.4
